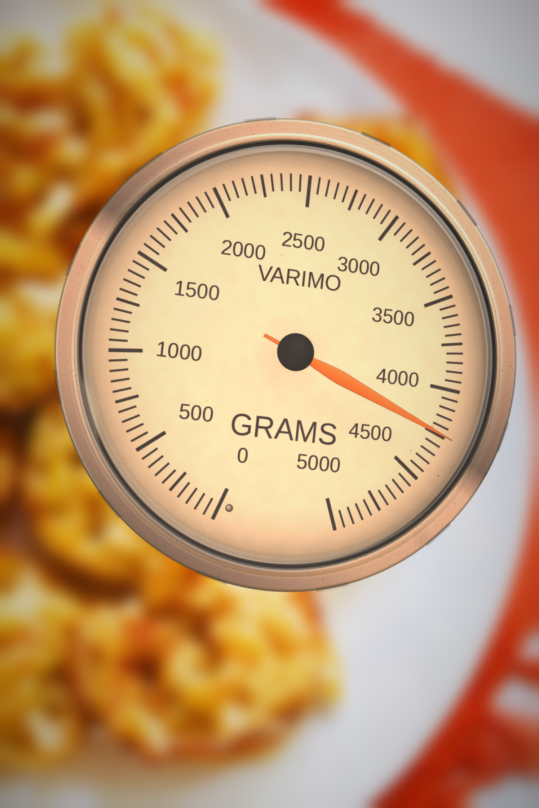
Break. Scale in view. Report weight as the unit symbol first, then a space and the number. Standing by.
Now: g 4250
